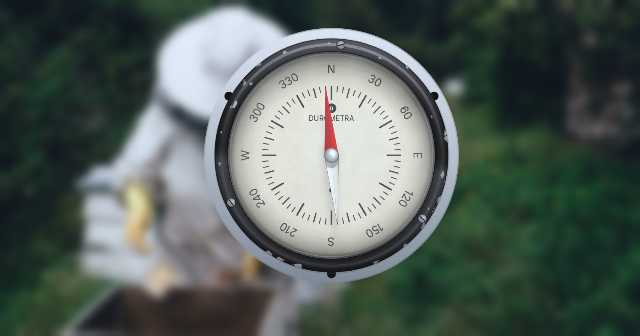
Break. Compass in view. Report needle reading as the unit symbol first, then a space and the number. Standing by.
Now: ° 355
